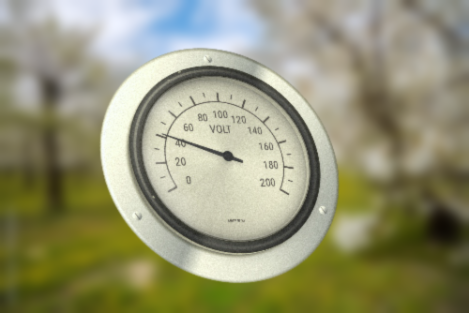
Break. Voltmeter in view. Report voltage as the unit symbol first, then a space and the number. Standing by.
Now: V 40
